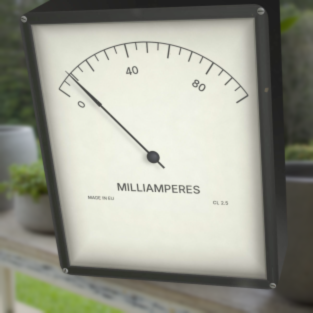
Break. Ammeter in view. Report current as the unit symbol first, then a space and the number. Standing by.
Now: mA 10
